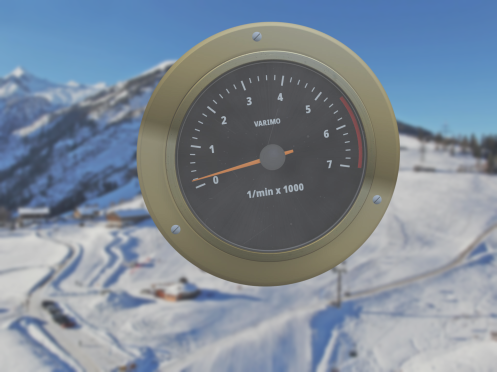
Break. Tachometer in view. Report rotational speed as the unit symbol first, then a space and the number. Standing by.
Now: rpm 200
